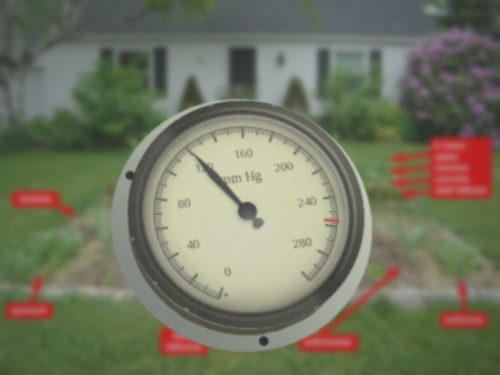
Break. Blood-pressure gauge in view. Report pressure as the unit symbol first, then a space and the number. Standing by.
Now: mmHg 120
